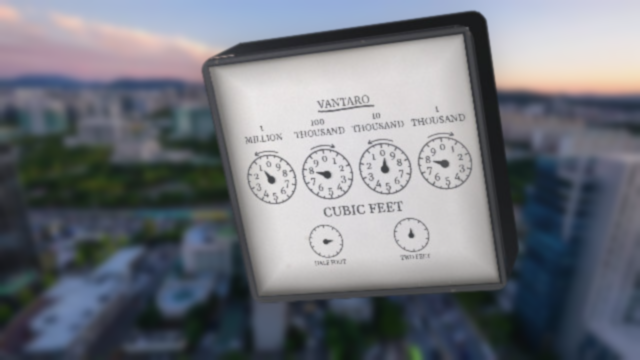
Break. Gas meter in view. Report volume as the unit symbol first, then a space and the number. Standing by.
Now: ft³ 79800
